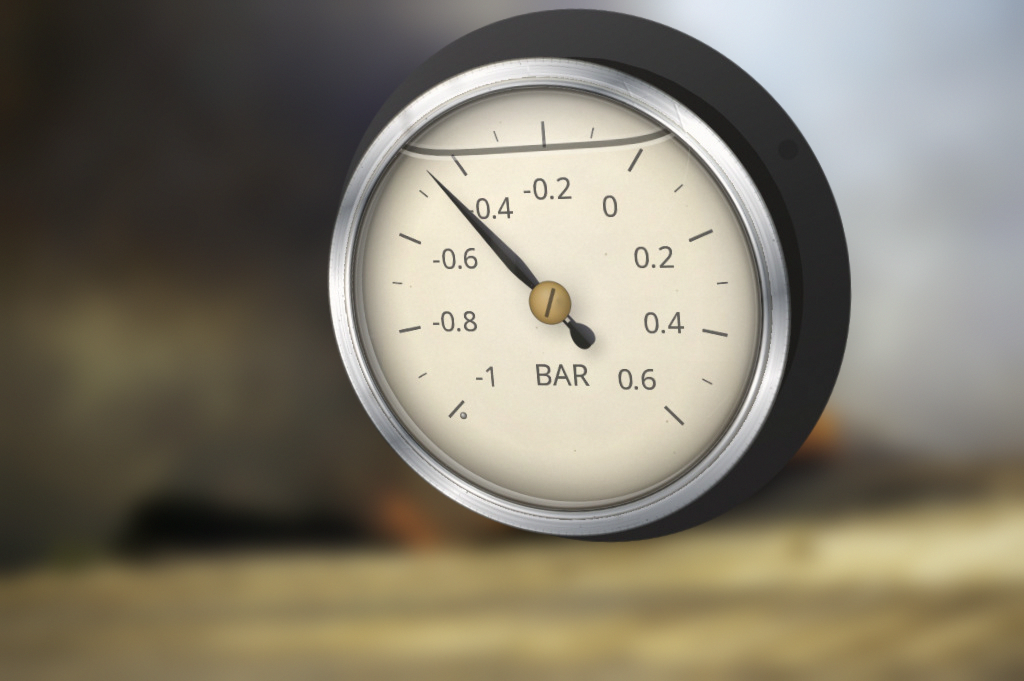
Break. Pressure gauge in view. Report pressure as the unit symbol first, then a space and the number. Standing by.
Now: bar -0.45
